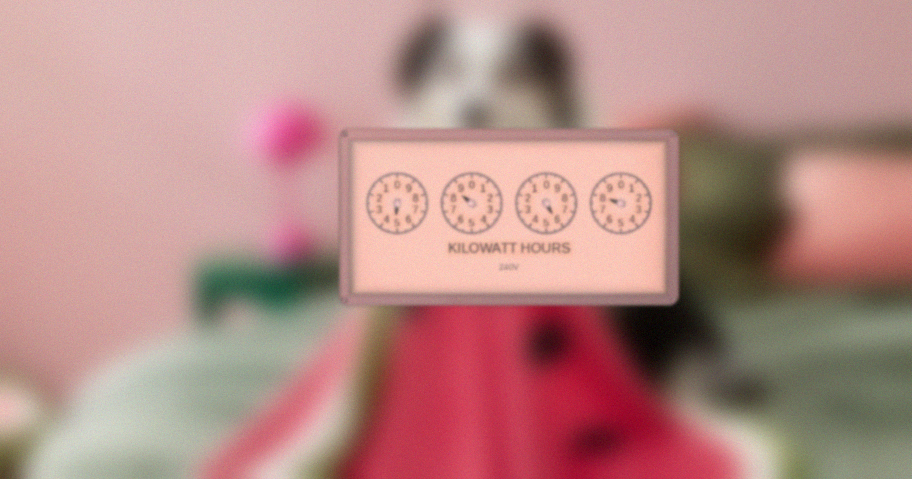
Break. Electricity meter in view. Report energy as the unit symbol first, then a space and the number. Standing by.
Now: kWh 4858
